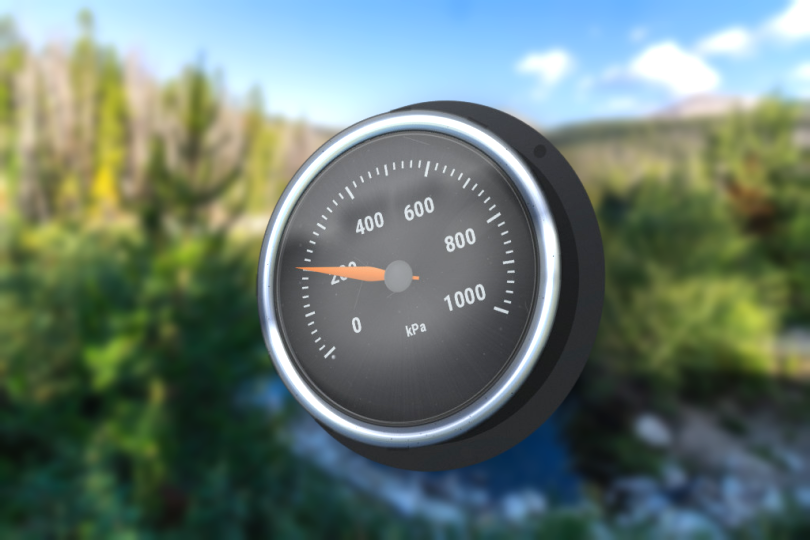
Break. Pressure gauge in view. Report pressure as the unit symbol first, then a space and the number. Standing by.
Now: kPa 200
